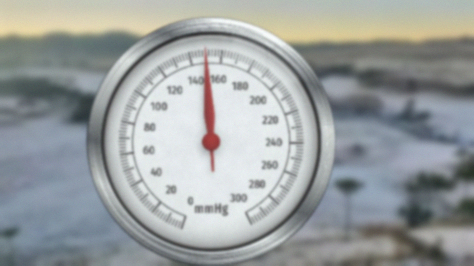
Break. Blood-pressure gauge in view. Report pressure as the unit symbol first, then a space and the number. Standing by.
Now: mmHg 150
